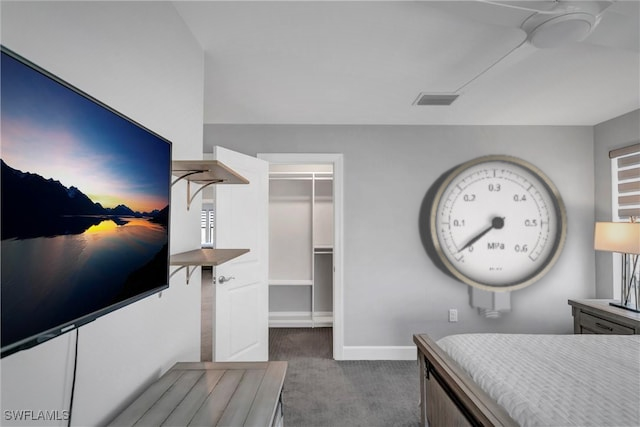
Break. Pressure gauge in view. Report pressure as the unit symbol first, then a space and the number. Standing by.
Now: MPa 0.02
